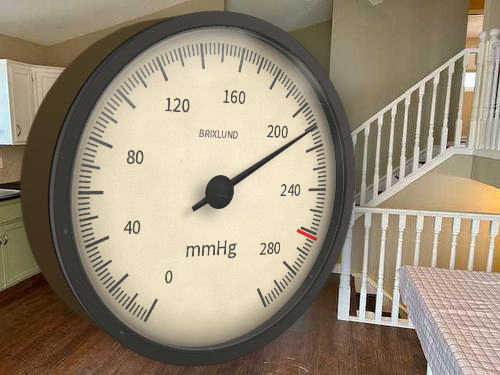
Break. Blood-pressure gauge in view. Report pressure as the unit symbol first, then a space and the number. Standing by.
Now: mmHg 210
